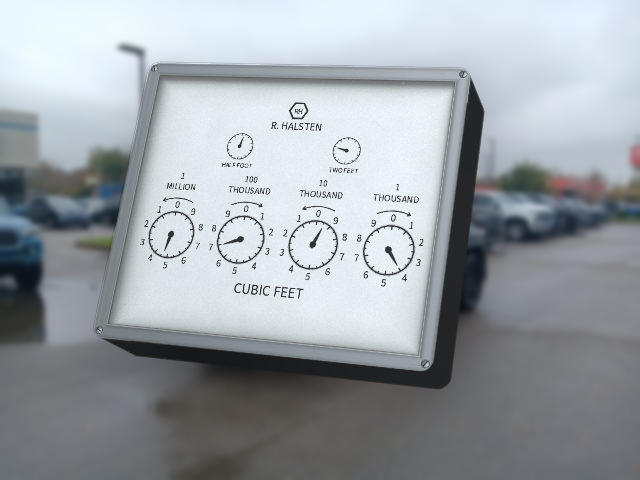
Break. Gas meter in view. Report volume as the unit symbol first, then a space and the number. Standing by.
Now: ft³ 469400
